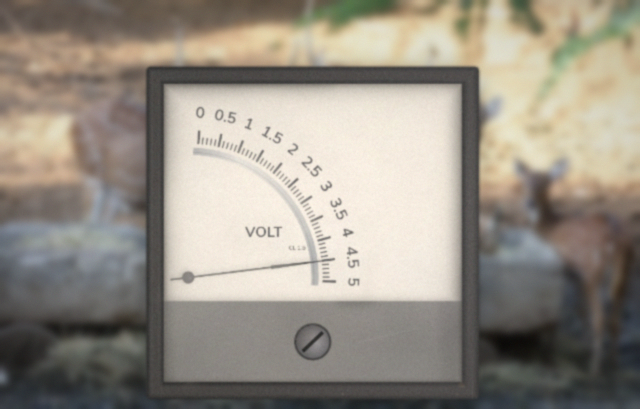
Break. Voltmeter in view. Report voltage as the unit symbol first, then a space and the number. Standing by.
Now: V 4.5
